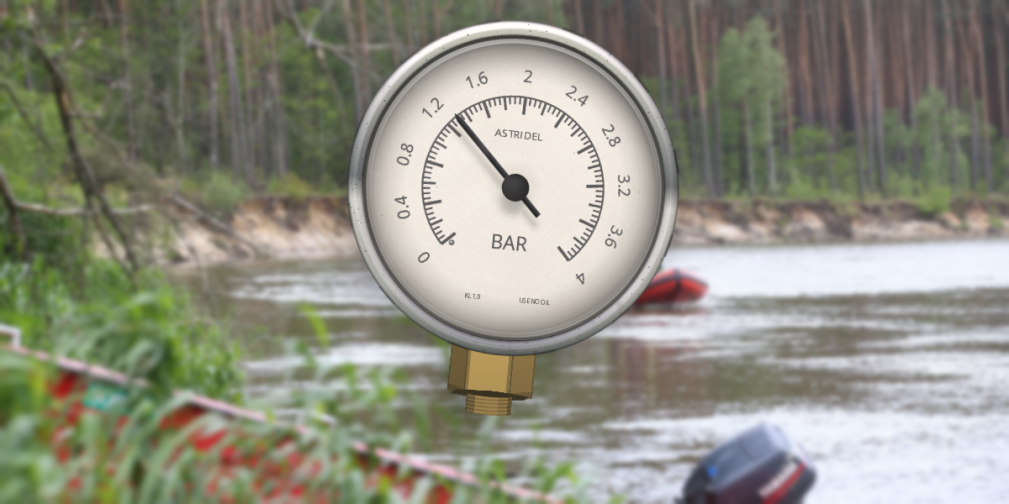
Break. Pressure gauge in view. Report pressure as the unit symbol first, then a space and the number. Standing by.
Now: bar 1.3
